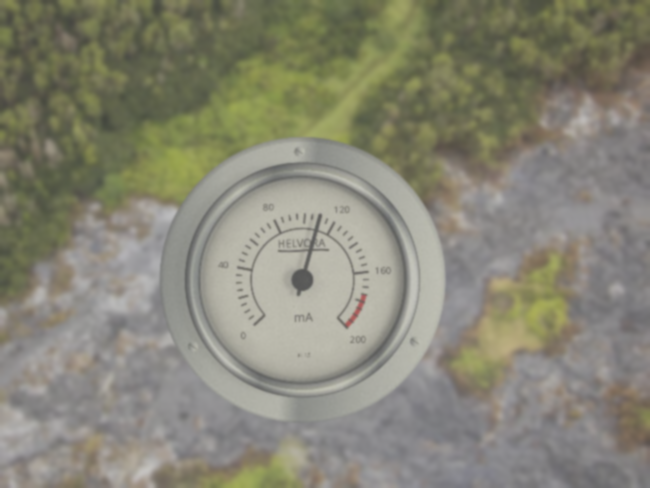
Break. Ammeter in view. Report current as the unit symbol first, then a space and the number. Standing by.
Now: mA 110
